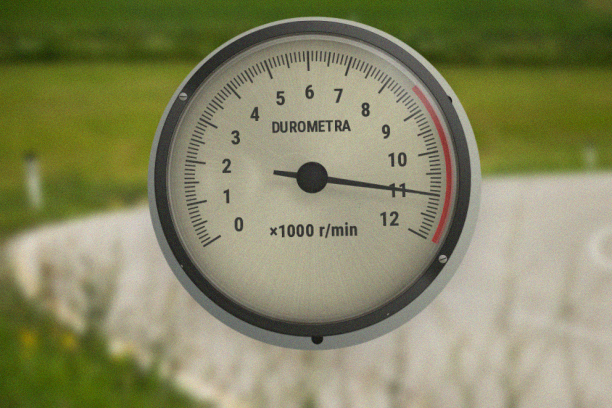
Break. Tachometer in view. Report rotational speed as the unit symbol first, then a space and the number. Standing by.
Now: rpm 11000
